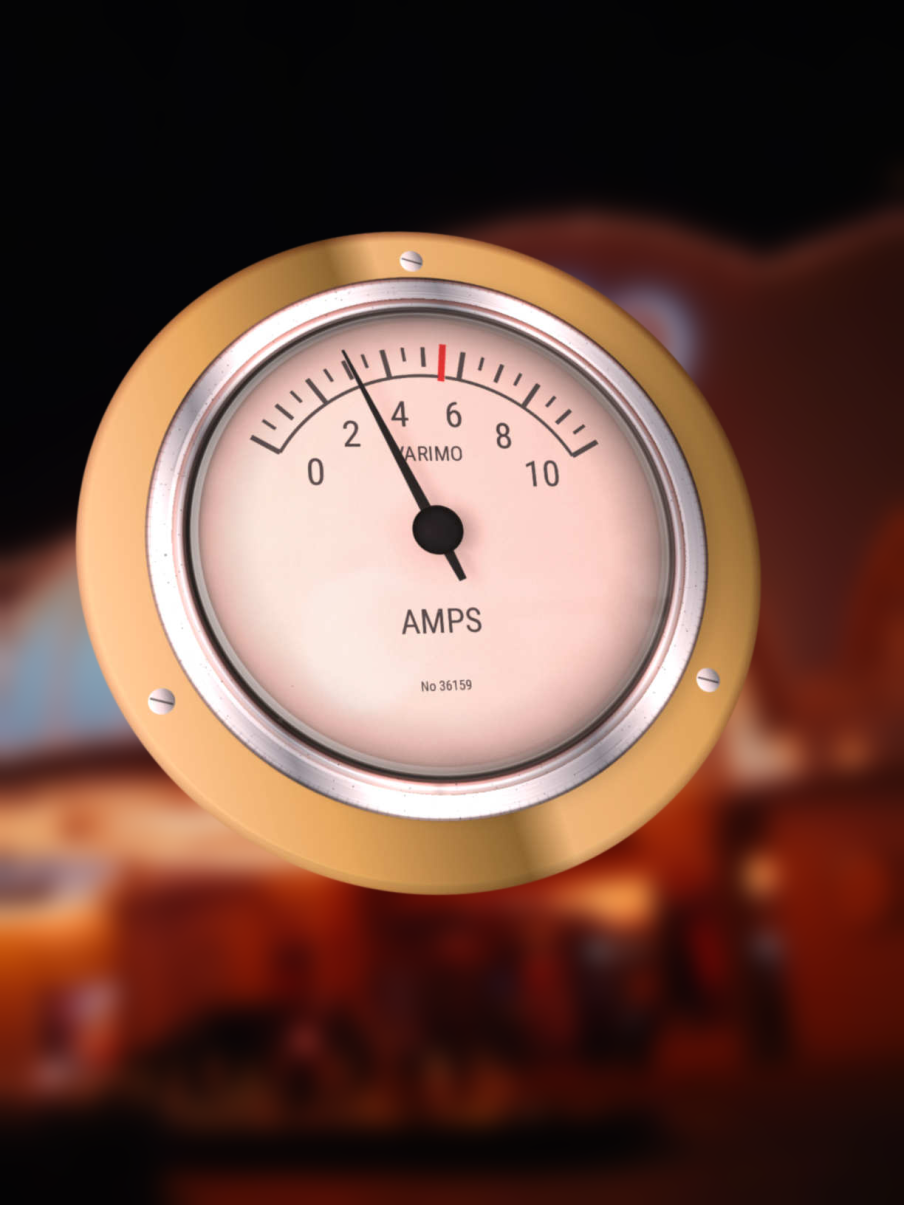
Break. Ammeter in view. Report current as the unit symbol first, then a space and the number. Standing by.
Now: A 3
